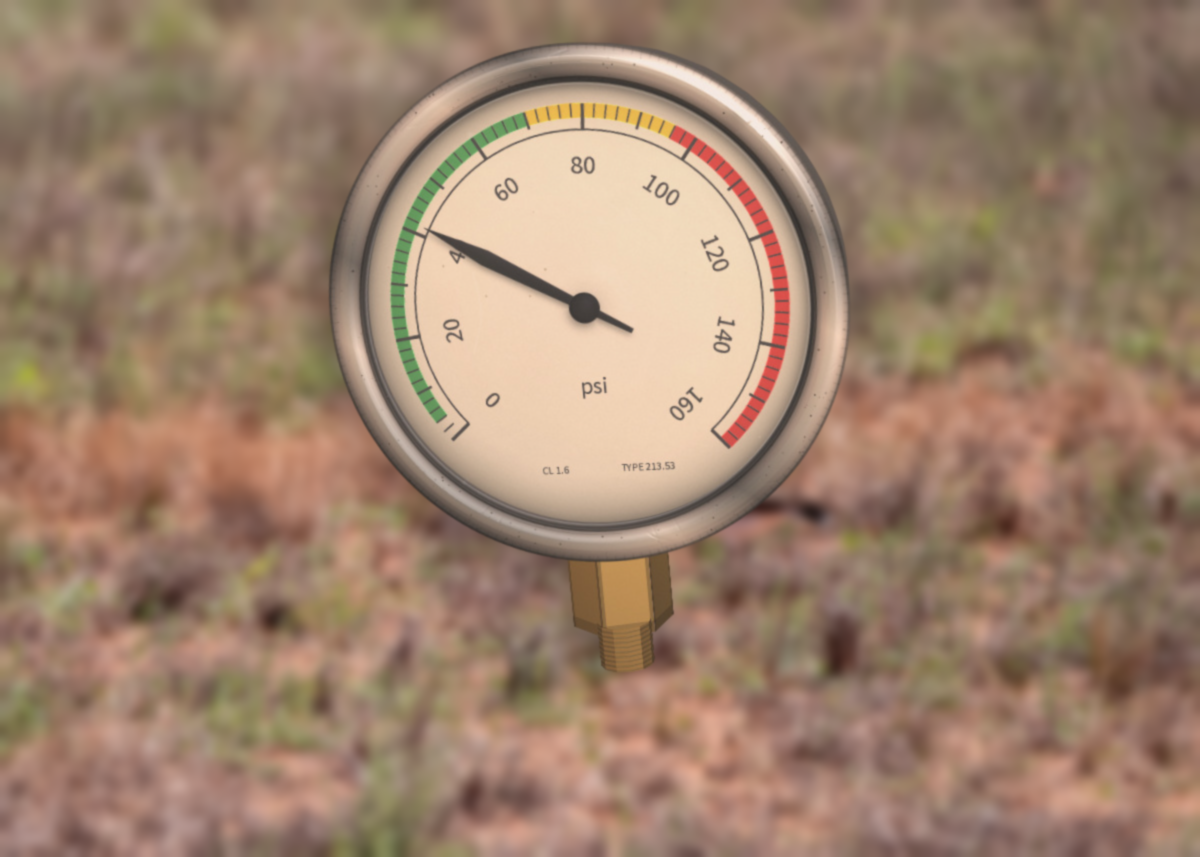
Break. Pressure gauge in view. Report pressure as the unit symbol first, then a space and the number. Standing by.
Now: psi 42
